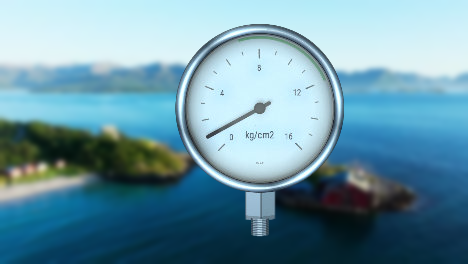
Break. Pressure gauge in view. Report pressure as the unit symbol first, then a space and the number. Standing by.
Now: kg/cm² 1
